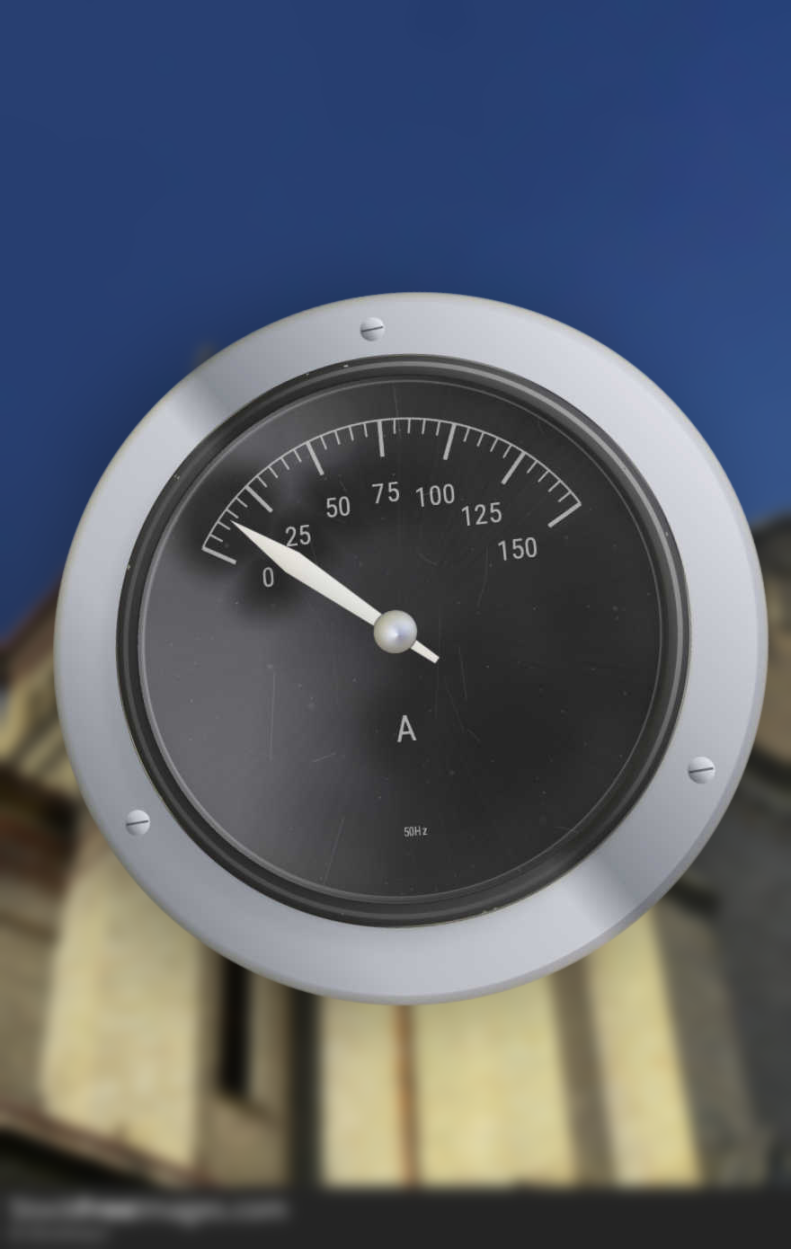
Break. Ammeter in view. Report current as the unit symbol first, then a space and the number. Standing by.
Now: A 12.5
